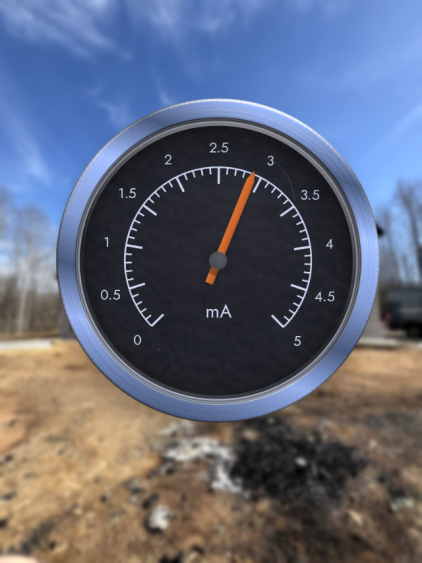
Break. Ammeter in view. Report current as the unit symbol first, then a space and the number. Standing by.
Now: mA 2.9
